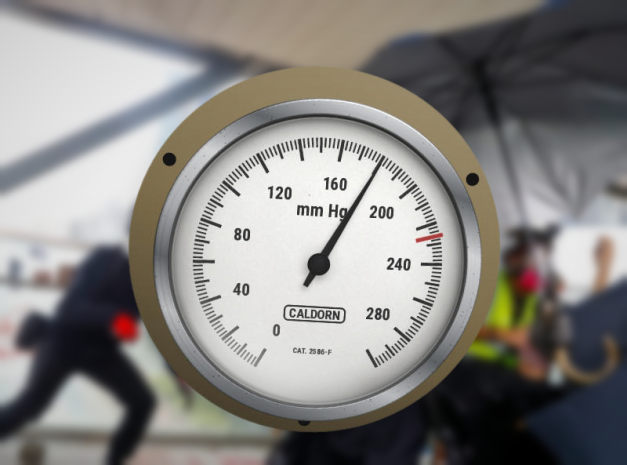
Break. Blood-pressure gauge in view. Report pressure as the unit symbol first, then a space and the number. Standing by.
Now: mmHg 180
